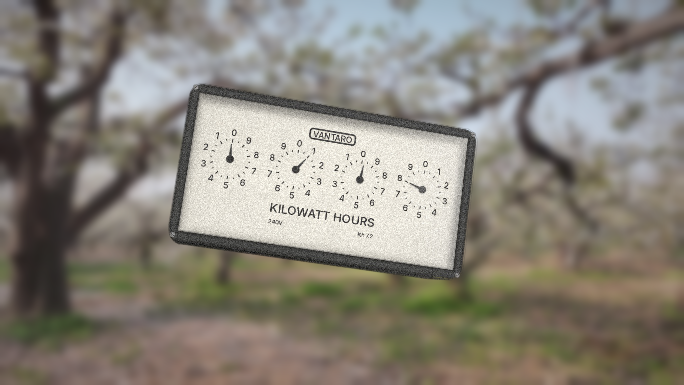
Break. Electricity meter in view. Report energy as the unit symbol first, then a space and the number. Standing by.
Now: kWh 98
